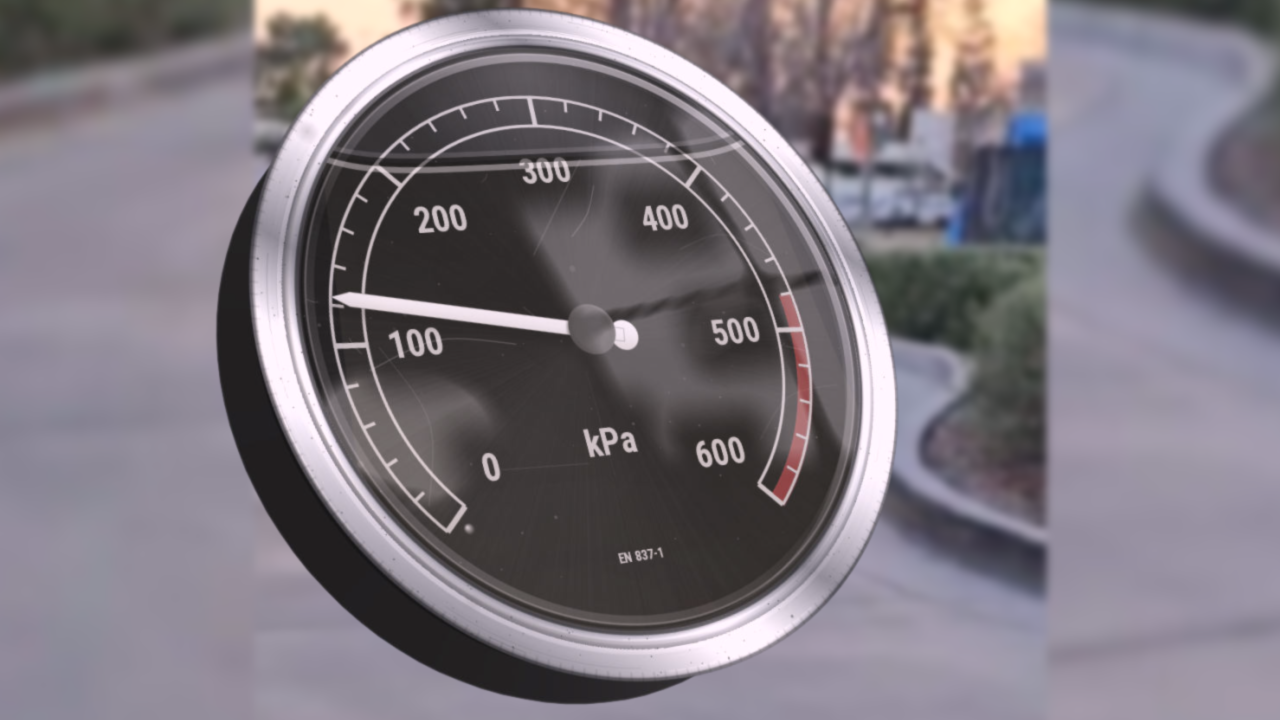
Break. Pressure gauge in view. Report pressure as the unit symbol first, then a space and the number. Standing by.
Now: kPa 120
